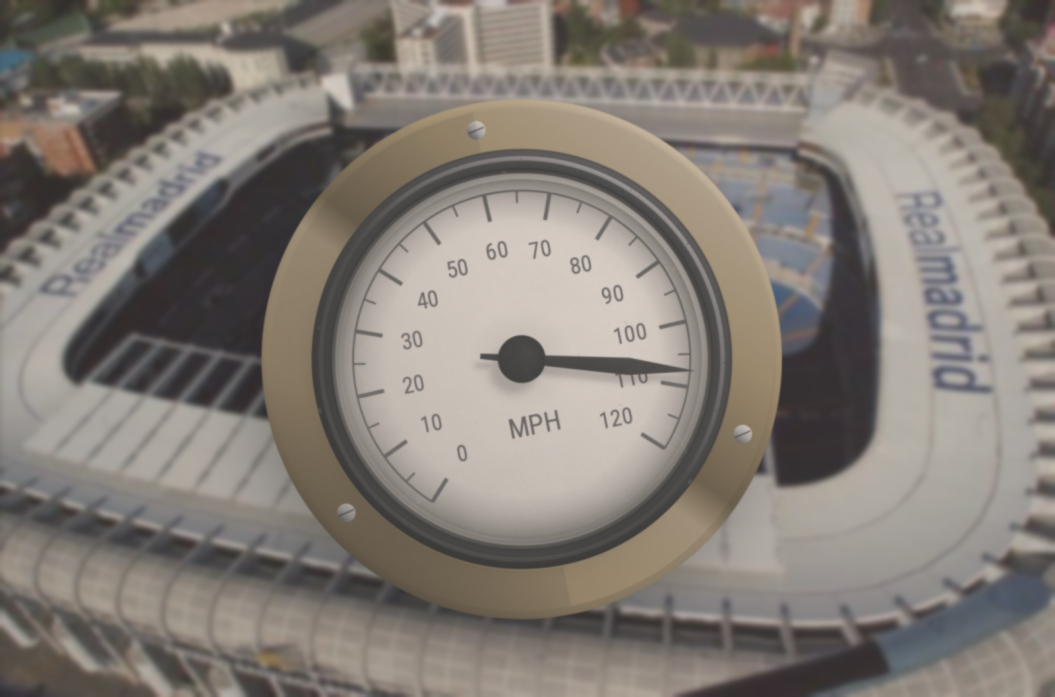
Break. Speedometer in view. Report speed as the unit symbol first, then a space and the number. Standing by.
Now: mph 107.5
